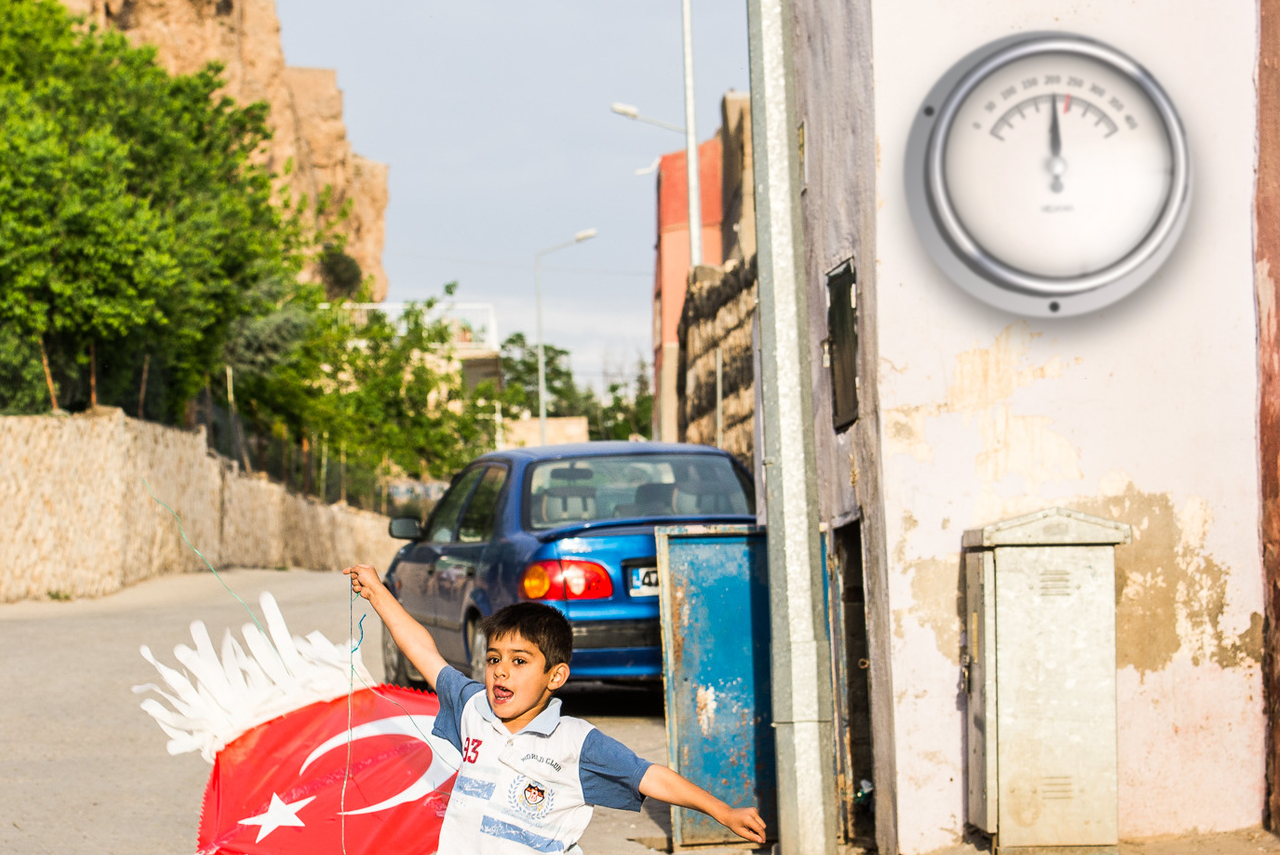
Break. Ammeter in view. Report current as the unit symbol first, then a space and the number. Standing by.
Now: A 200
